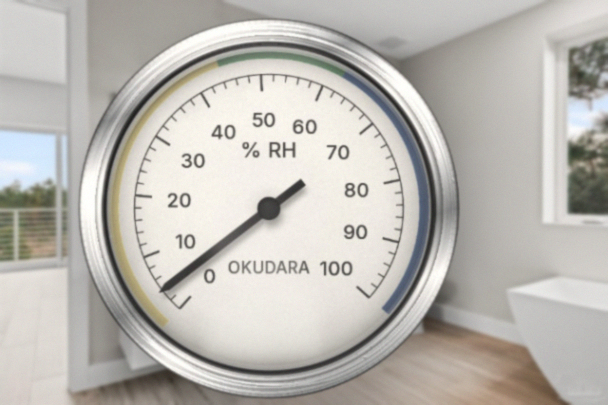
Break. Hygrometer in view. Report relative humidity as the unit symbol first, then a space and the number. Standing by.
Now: % 4
